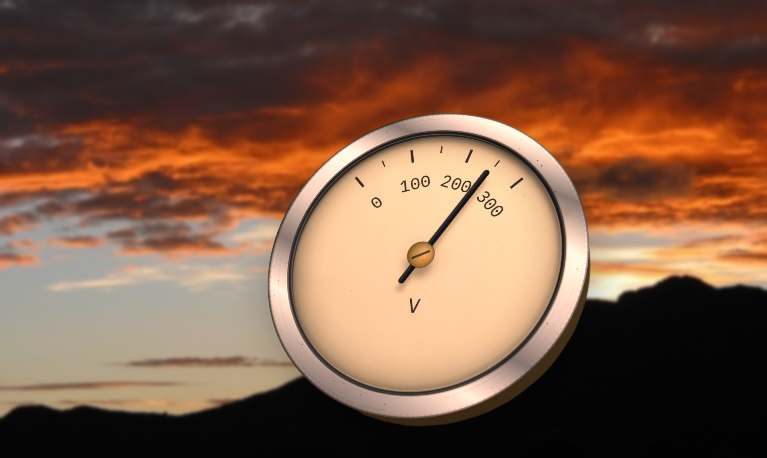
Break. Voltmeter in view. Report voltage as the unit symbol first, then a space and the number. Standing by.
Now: V 250
